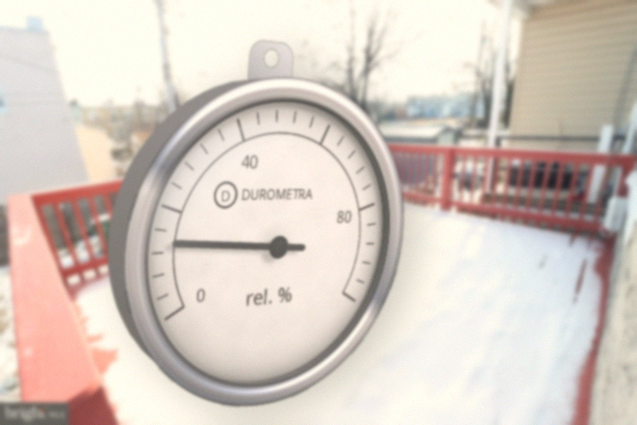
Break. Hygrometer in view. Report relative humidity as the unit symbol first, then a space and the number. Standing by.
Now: % 14
